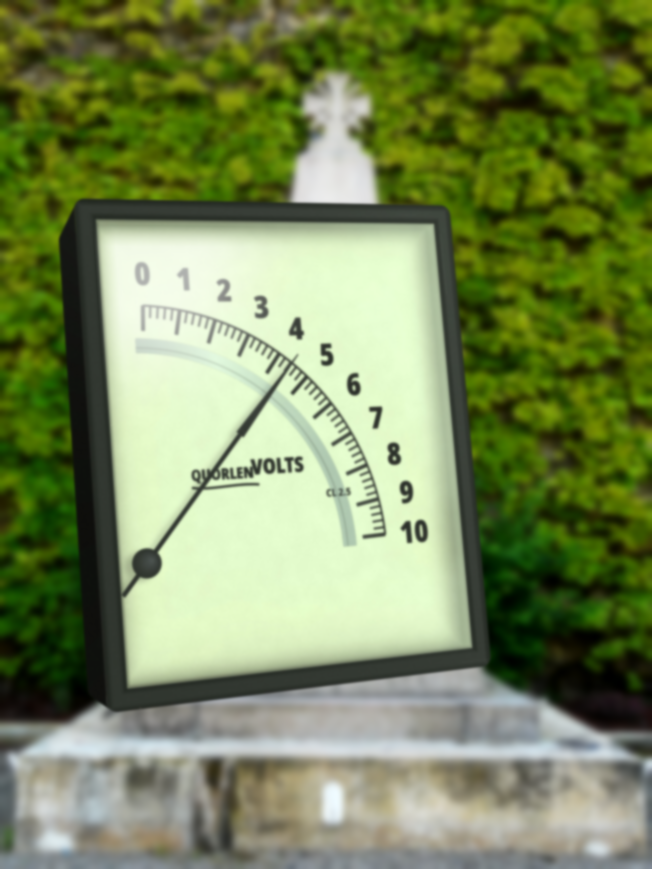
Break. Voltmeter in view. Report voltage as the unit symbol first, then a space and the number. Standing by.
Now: V 4.4
